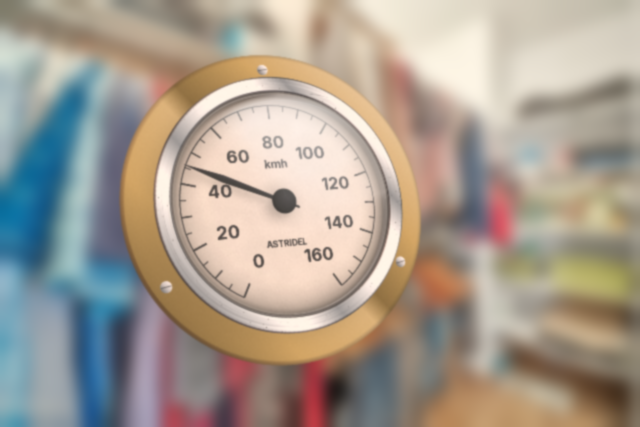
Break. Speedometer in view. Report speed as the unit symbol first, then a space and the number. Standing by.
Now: km/h 45
